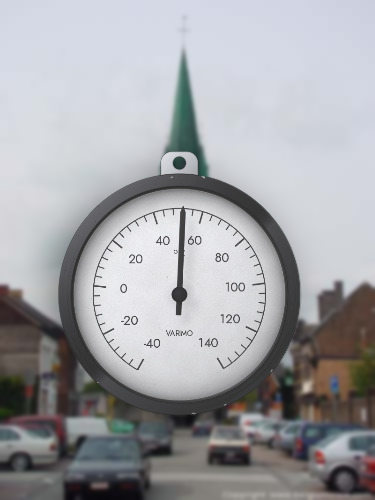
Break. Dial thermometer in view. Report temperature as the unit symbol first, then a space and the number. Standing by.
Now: °F 52
